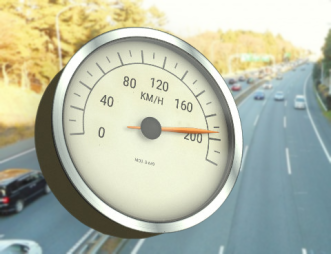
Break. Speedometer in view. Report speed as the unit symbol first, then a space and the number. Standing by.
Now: km/h 195
